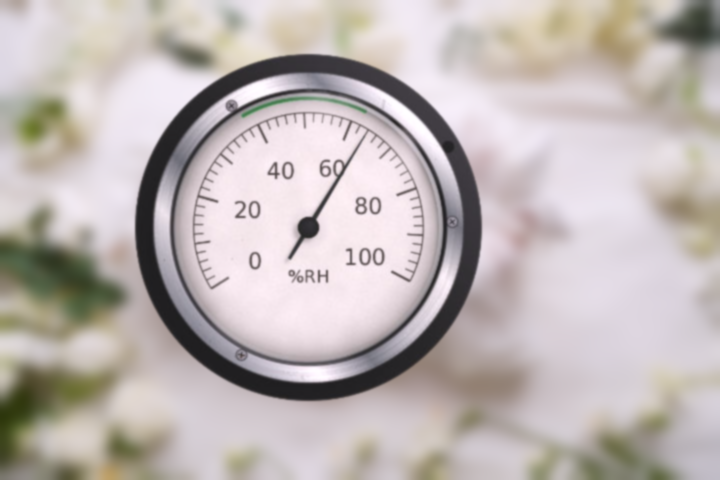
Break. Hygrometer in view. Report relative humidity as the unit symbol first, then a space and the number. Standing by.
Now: % 64
